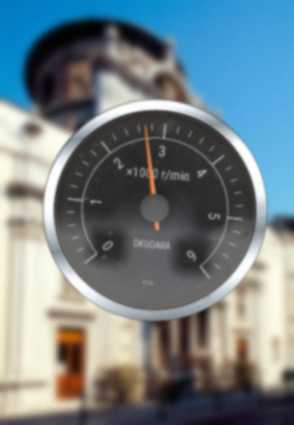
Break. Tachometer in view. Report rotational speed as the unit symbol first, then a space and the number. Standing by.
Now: rpm 2700
